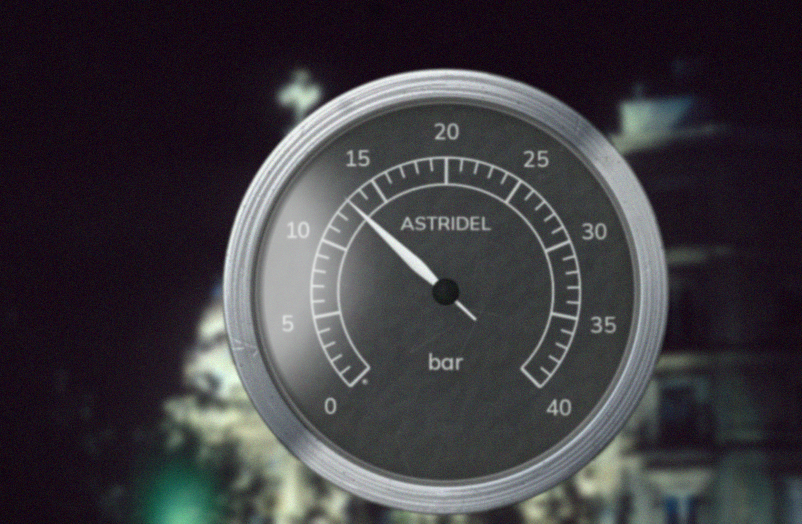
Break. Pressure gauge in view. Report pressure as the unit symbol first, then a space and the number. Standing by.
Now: bar 13
